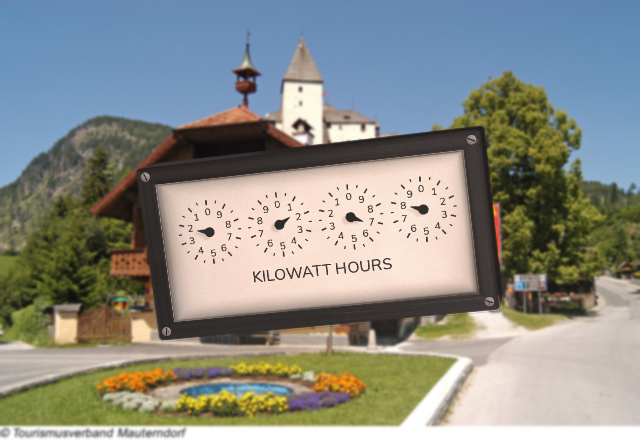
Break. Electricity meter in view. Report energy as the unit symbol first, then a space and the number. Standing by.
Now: kWh 2168
